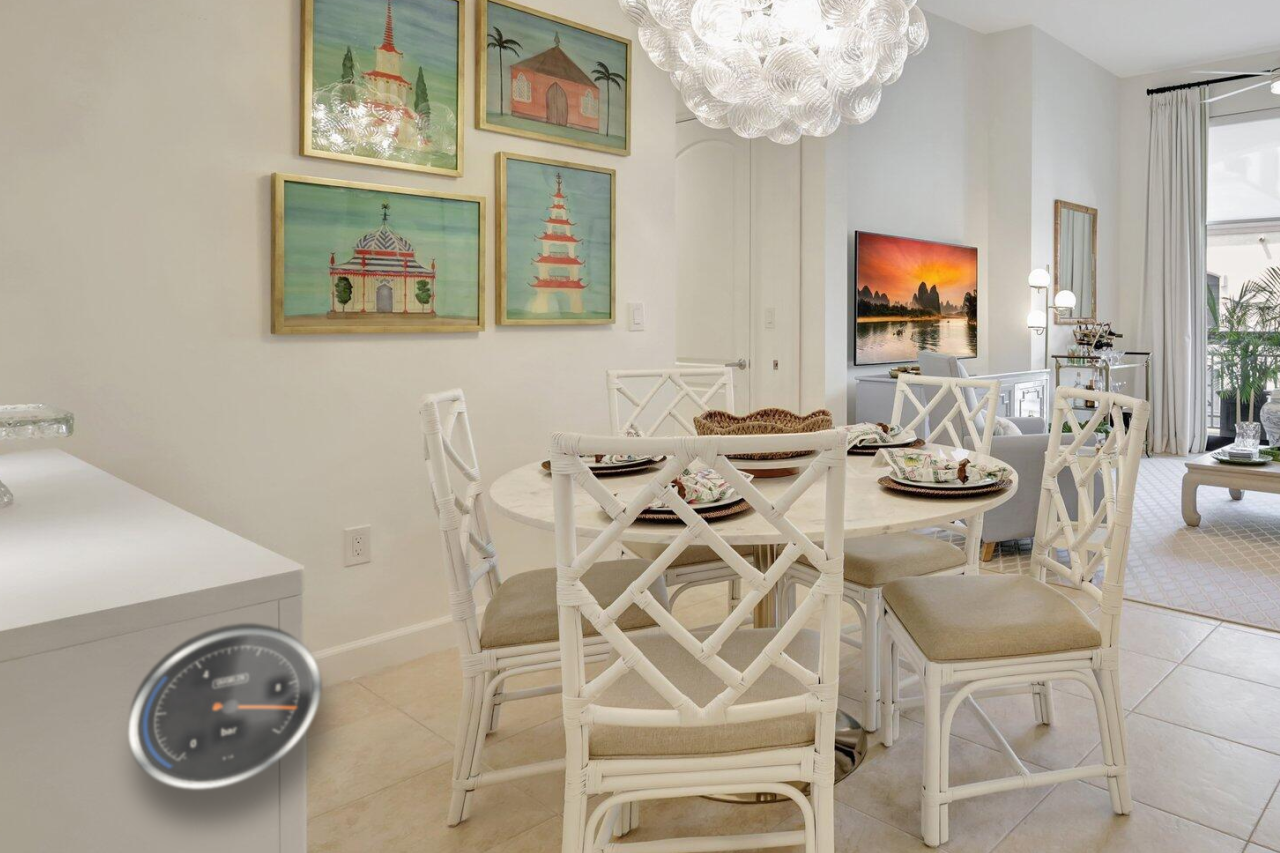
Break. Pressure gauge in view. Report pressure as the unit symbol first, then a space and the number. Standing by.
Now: bar 9
